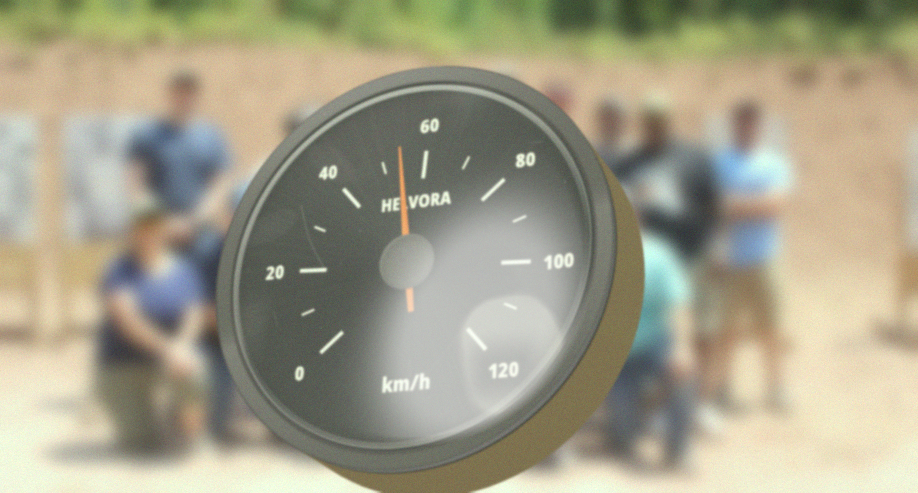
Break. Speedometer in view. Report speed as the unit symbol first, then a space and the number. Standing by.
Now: km/h 55
